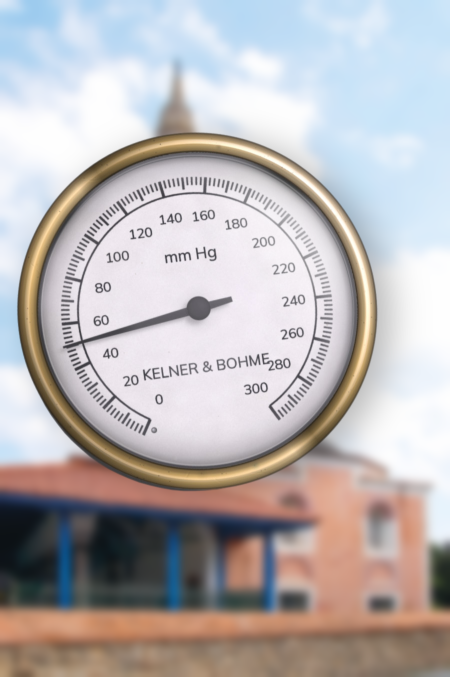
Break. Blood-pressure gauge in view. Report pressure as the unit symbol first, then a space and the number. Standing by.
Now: mmHg 50
